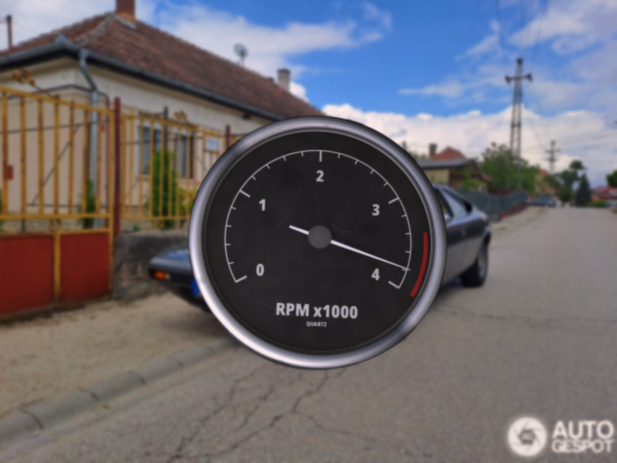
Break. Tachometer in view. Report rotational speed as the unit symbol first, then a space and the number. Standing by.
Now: rpm 3800
